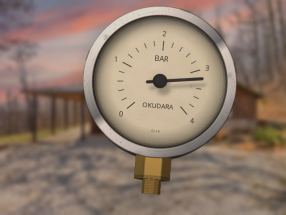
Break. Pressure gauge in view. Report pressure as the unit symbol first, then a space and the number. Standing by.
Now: bar 3.2
